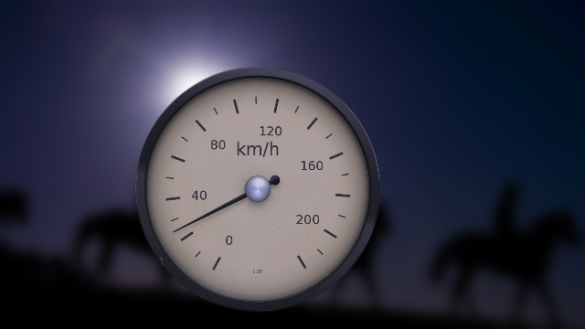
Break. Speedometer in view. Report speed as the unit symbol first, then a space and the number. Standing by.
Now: km/h 25
